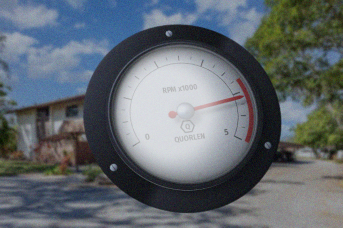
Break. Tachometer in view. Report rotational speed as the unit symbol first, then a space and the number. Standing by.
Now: rpm 4125
